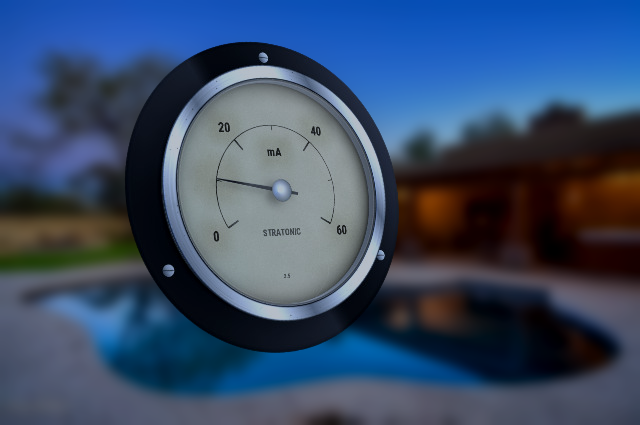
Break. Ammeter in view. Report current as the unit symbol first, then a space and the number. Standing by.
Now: mA 10
